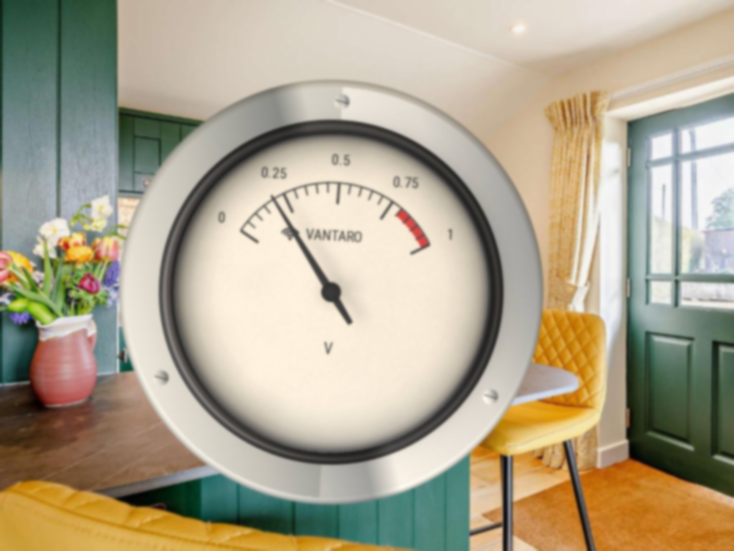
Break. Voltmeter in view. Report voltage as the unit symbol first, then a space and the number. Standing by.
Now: V 0.2
